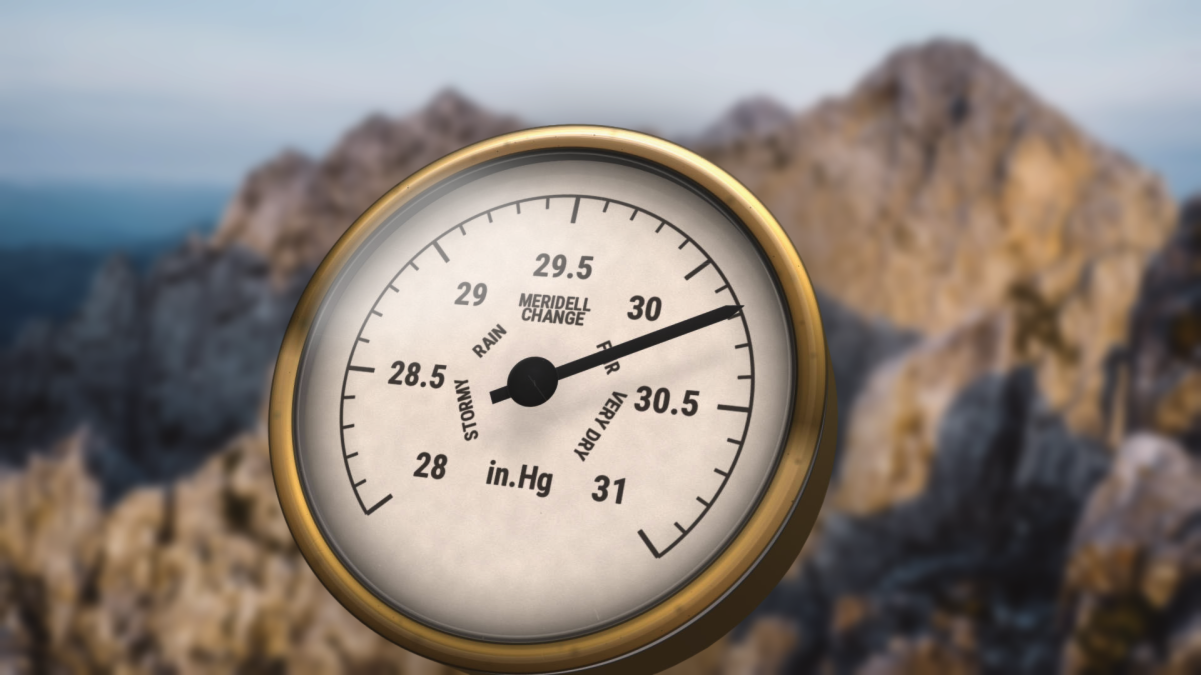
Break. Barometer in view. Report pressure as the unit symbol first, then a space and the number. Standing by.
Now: inHg 30.2
